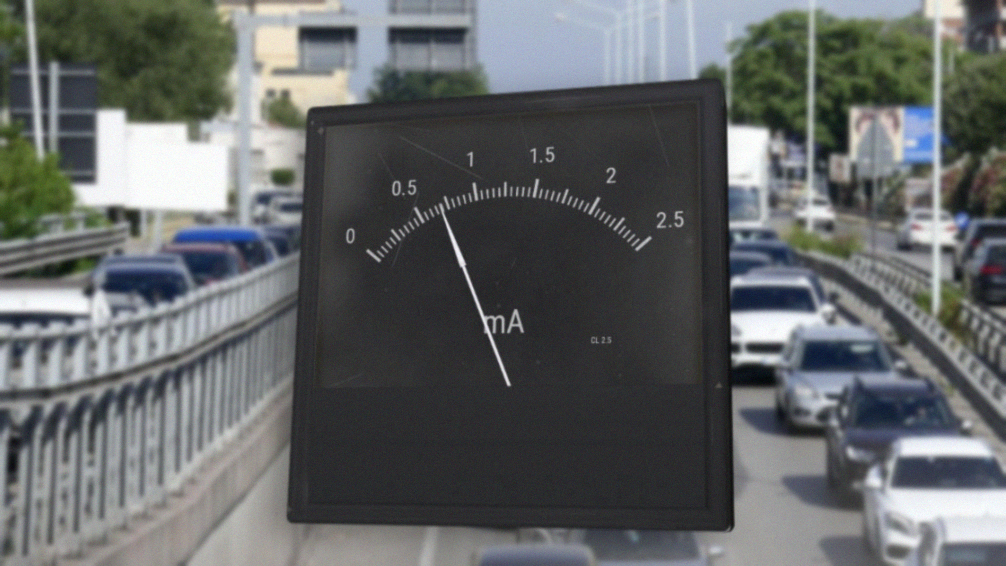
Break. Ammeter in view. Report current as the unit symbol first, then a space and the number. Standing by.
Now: mA 0.7
